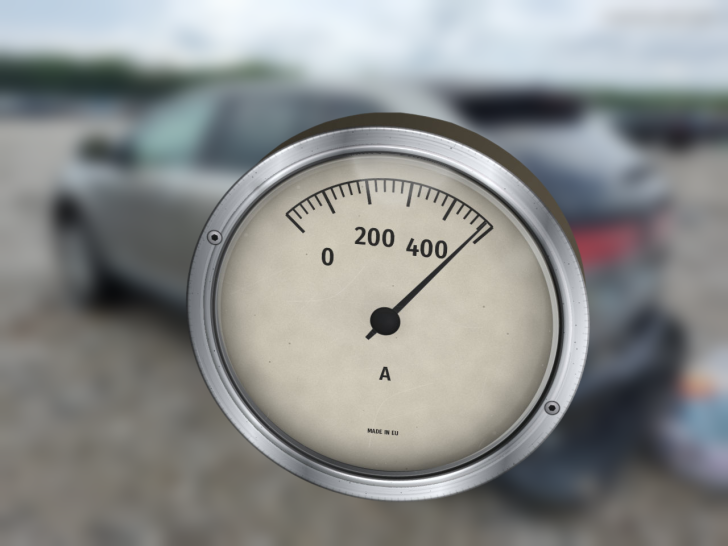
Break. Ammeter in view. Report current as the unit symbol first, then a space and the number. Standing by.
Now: A 480
